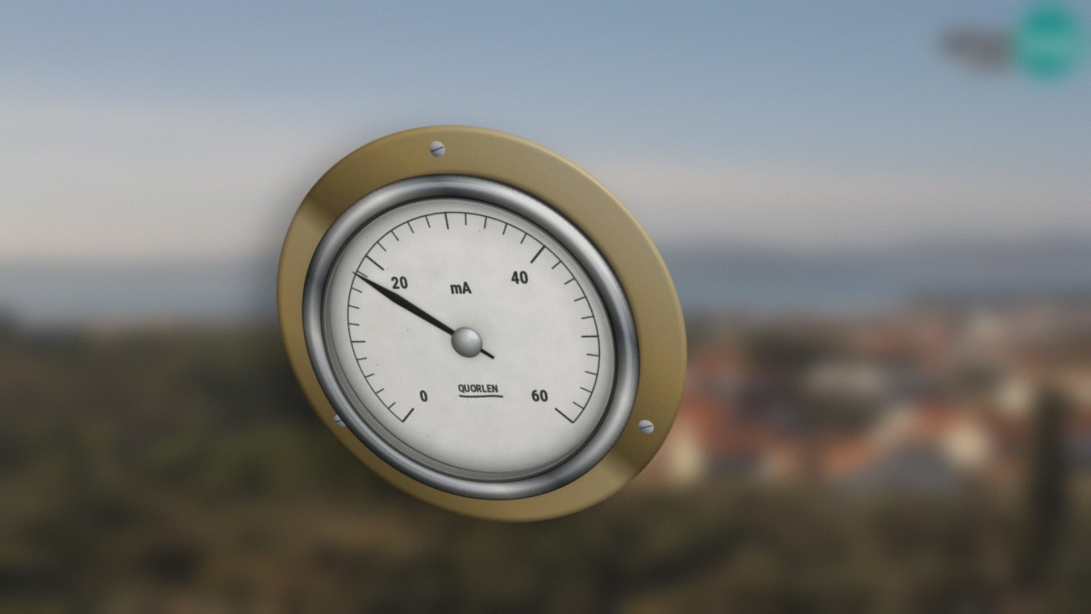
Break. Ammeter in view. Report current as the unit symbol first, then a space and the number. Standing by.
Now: mA 18
